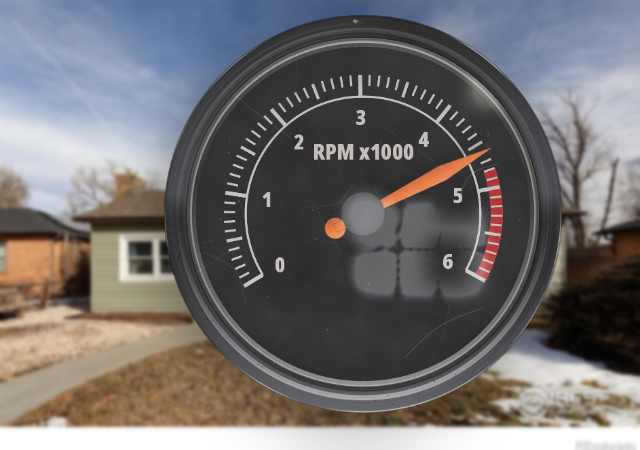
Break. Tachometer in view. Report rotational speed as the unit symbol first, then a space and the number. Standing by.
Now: rpm 4600
